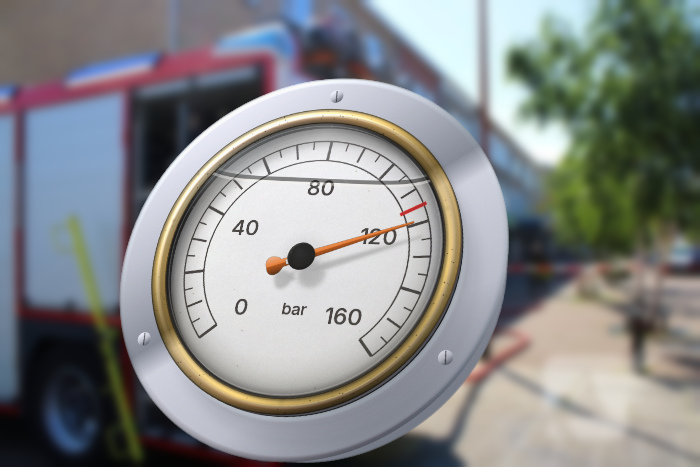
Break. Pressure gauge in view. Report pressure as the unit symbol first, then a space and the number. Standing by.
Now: bar 120
